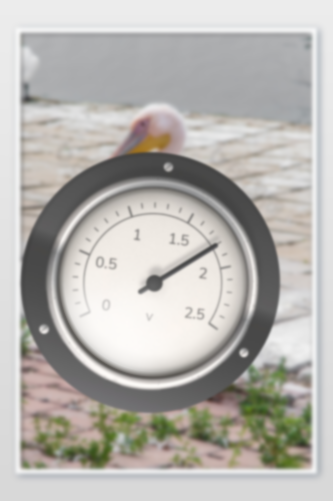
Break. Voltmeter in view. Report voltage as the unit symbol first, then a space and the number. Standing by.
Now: V 1.8
